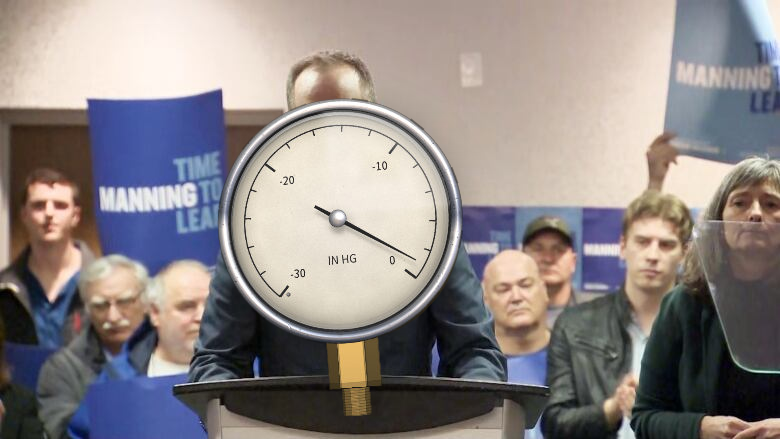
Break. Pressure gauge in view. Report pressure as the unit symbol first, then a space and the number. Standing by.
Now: inHg -1
